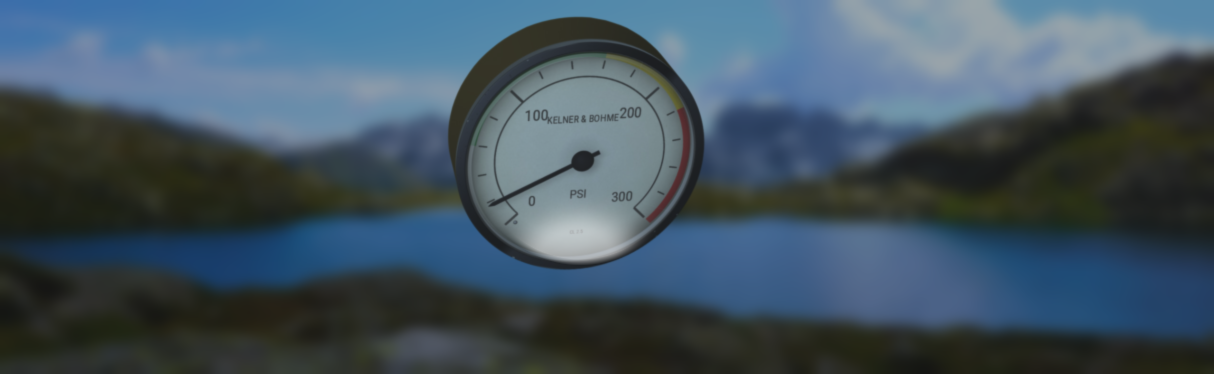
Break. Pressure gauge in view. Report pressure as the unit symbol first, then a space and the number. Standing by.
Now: psi 20
